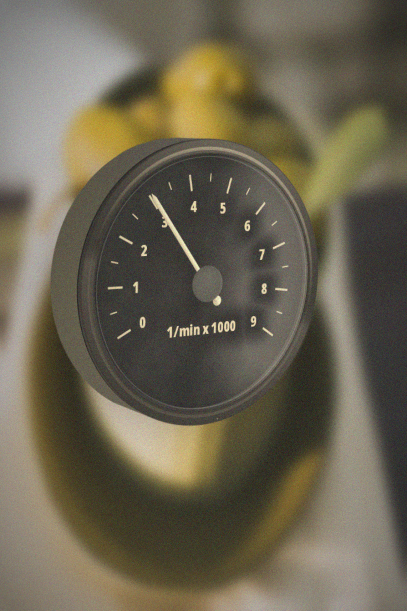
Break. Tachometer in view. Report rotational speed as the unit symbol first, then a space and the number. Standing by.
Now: rpm 3000
